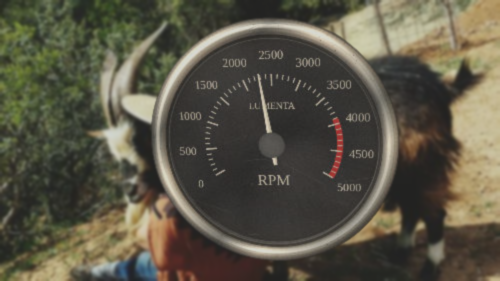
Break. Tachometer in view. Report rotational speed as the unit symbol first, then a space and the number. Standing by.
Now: rpm 2300
